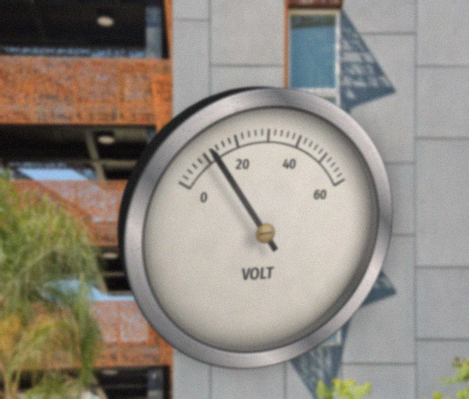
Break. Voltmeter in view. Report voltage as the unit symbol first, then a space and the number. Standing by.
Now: V 12
